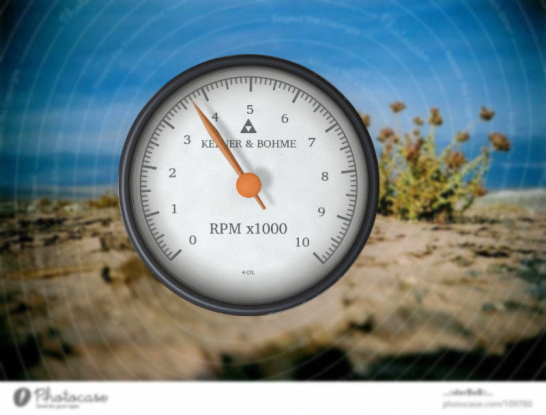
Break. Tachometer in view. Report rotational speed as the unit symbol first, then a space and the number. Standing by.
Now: rpm 3700
